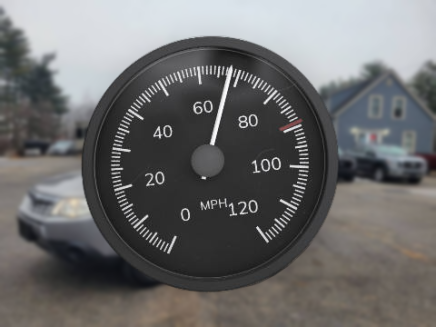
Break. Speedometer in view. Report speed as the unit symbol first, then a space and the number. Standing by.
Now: mph 68
